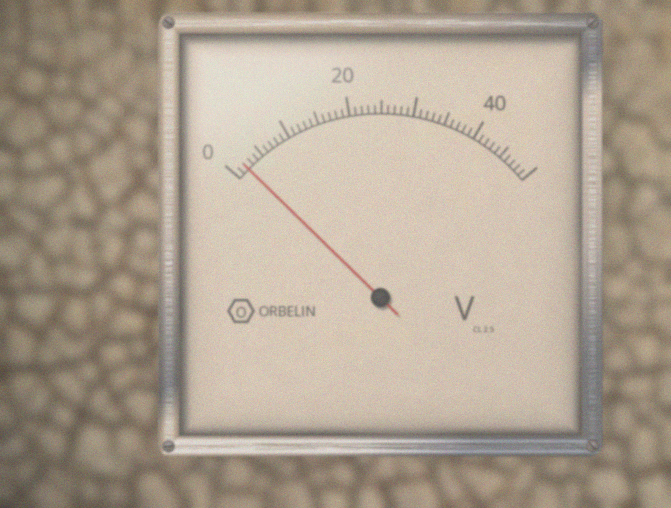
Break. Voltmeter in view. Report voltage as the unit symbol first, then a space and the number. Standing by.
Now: V 2
